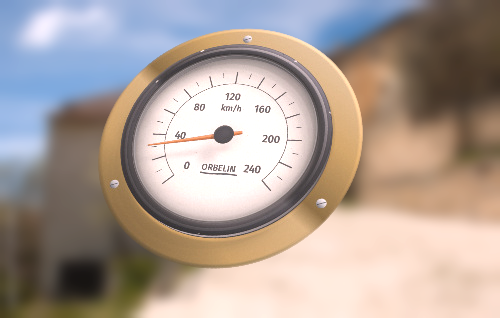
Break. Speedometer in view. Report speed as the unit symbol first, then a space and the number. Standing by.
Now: km/h 30
